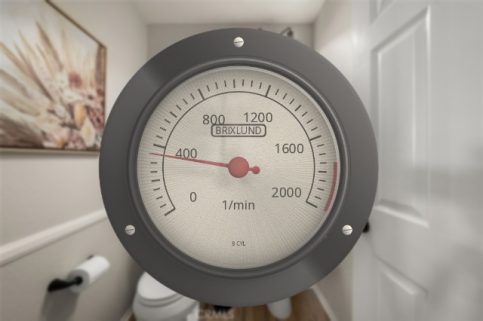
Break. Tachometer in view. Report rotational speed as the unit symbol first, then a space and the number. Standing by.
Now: rpm 350
